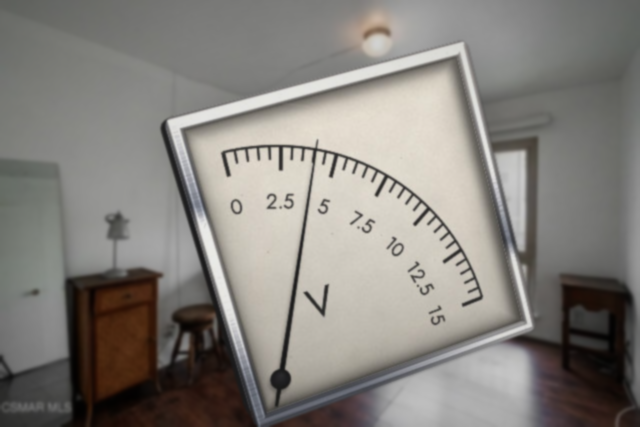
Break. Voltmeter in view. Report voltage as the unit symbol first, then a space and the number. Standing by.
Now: V 4
